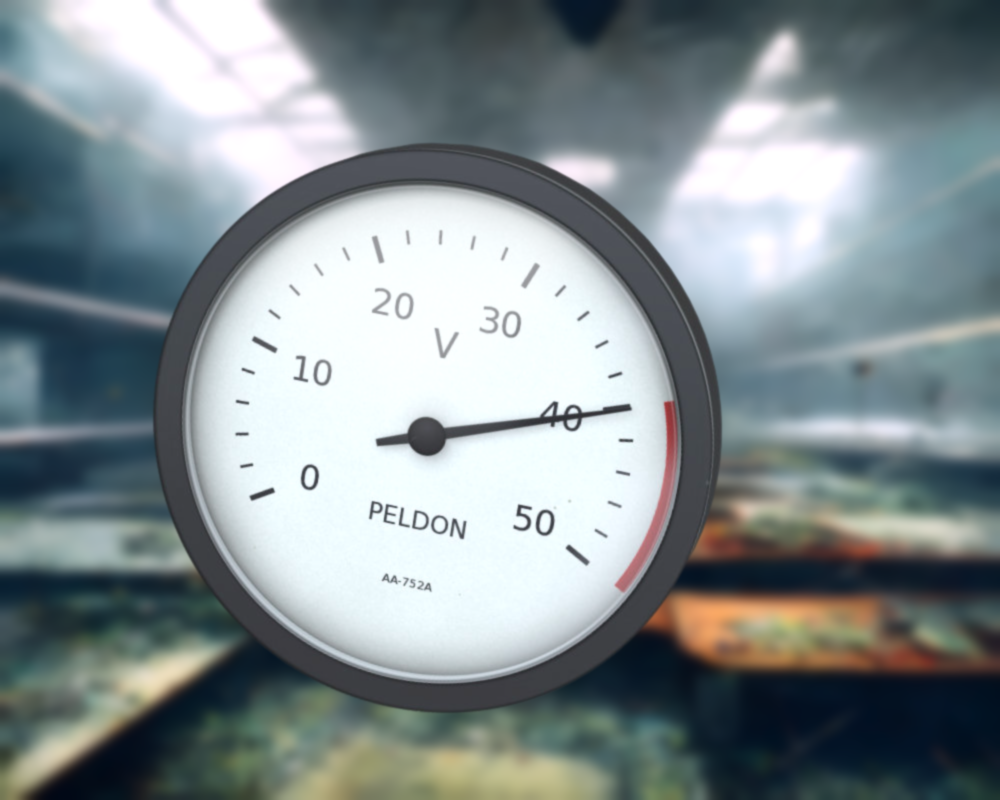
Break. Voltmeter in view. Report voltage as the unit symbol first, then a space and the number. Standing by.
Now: V 40
